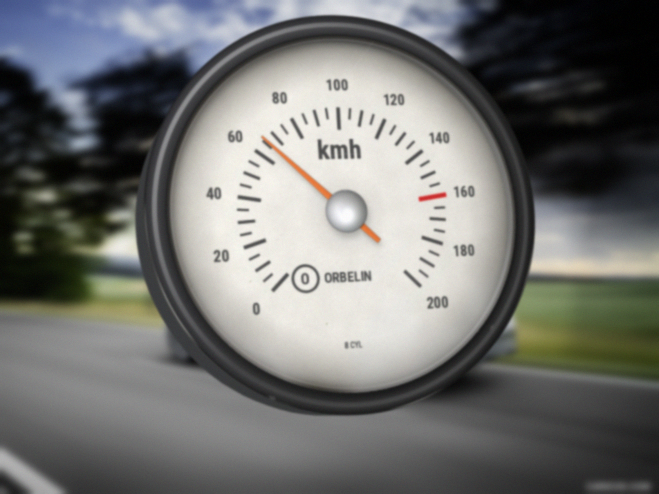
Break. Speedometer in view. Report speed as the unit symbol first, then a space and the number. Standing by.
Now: km/h 65
